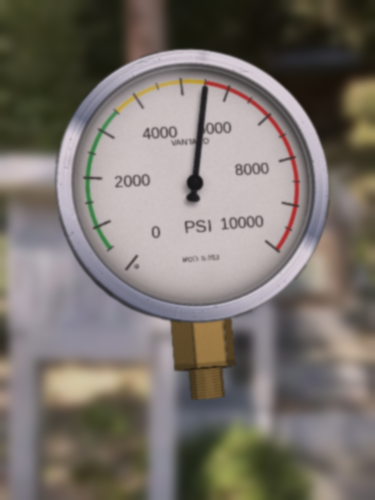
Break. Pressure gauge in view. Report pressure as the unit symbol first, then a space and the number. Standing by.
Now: psi 5500
